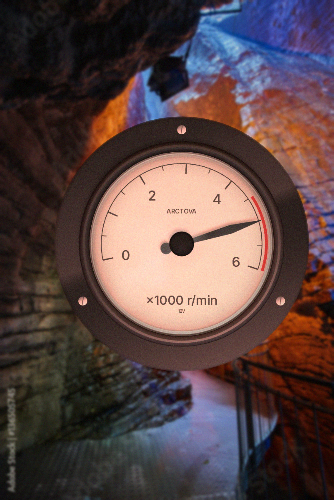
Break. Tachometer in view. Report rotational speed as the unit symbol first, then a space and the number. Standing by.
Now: rpm 5000
